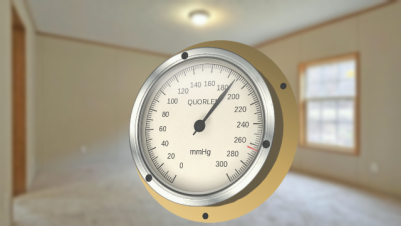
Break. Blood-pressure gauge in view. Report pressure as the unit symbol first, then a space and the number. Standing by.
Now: mmHg 190
